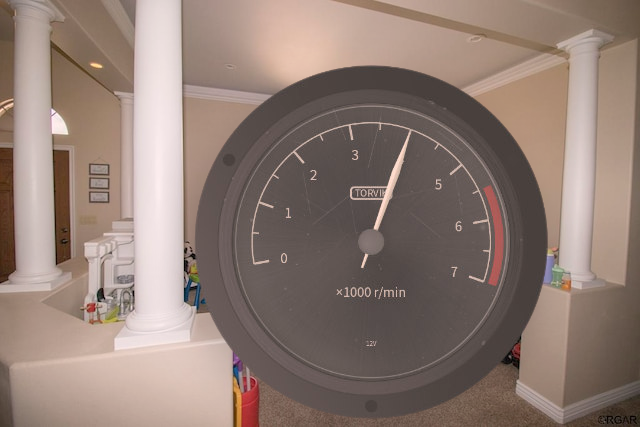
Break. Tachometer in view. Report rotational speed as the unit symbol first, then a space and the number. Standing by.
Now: rpm 4000
